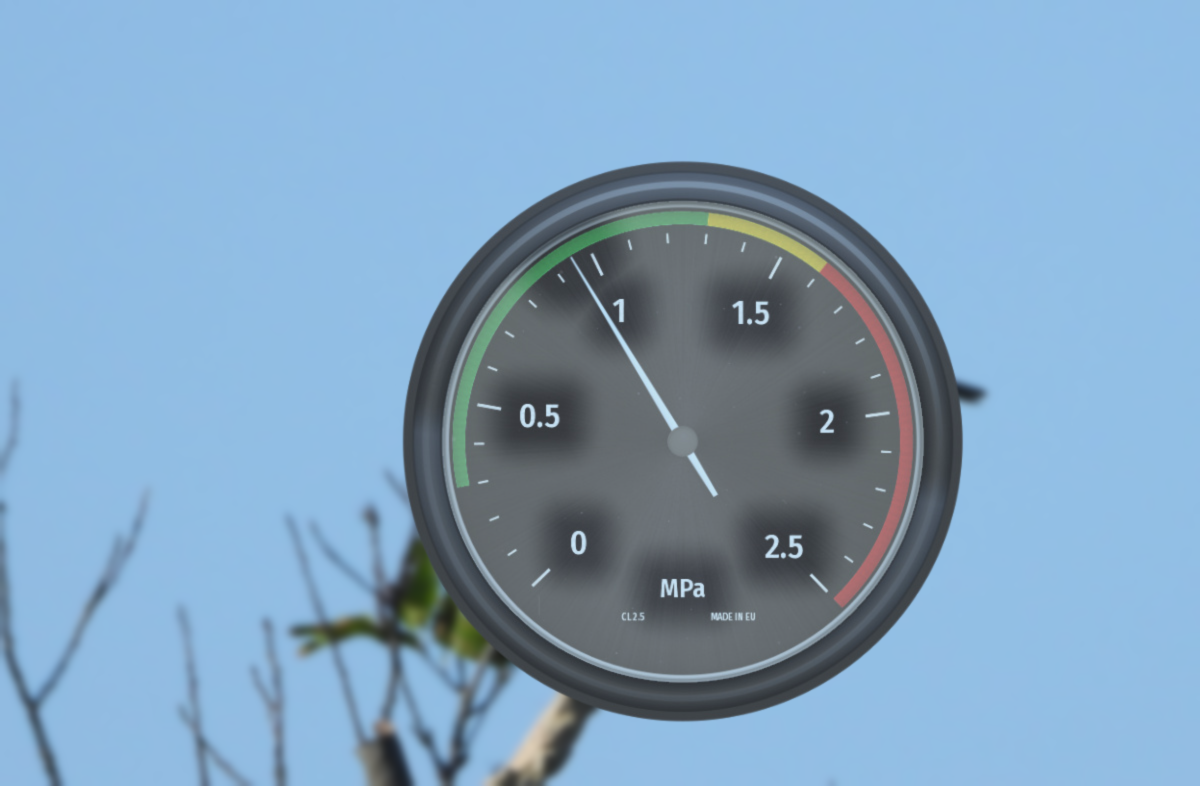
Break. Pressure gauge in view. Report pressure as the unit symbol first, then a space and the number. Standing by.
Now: MPa 0.95
